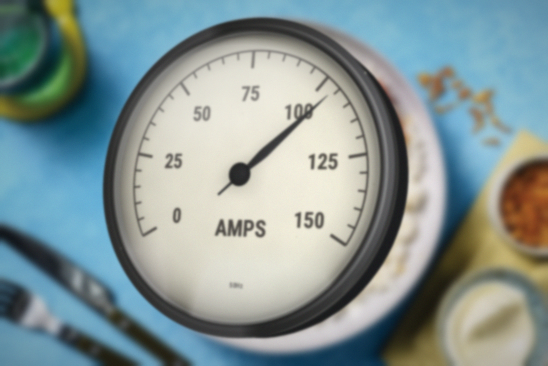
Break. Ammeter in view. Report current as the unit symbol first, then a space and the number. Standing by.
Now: A 105
